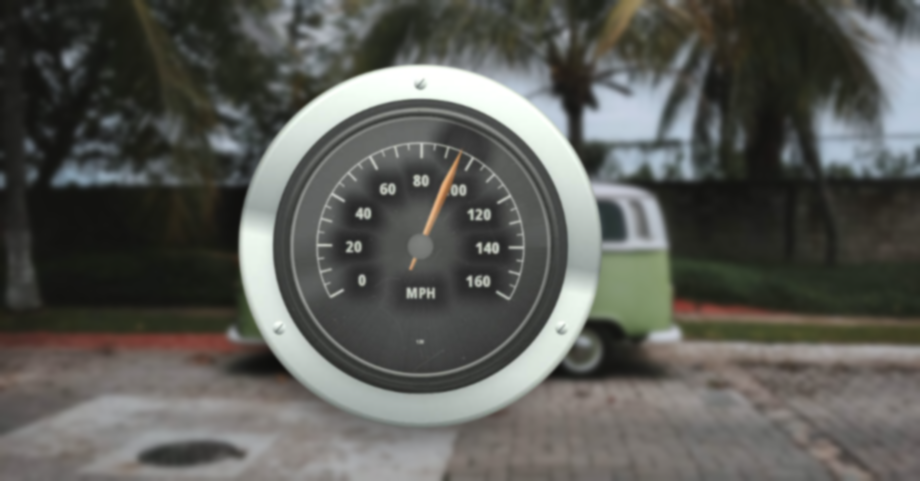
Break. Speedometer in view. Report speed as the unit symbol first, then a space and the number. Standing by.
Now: mph 95
